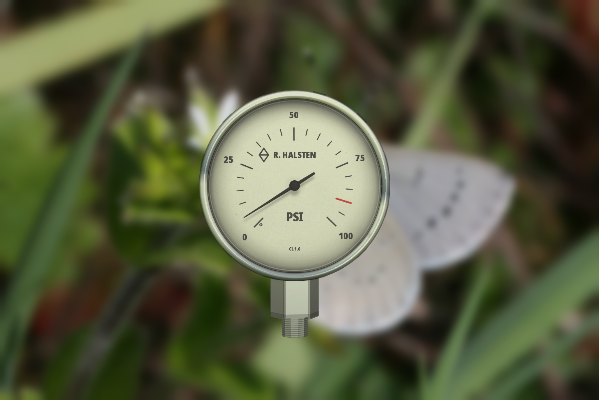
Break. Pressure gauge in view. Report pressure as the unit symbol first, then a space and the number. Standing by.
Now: psi 5
